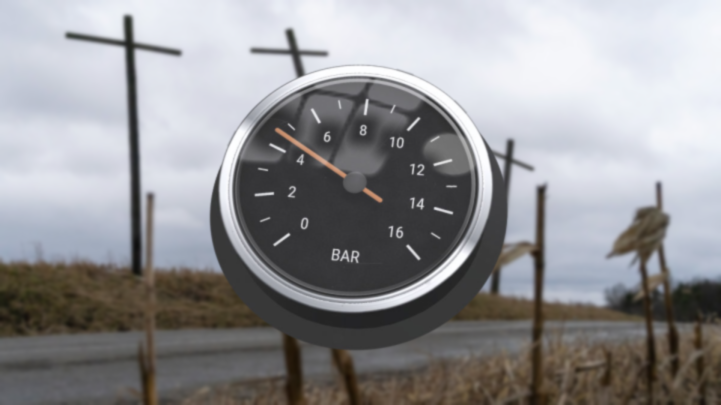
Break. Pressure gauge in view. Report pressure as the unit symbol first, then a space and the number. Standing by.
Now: bar 4.5
